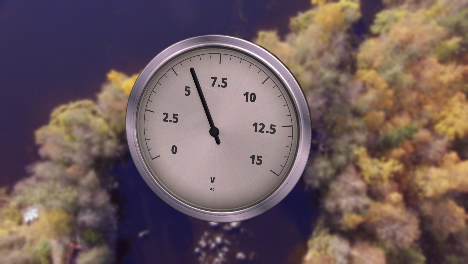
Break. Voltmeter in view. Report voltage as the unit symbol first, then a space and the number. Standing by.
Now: V 6
